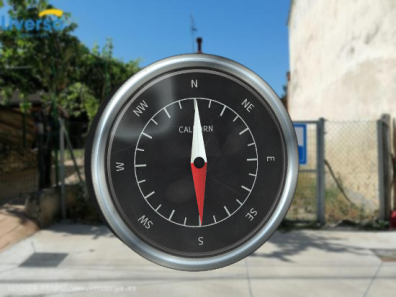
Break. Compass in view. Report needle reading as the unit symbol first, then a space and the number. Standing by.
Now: ° 180
